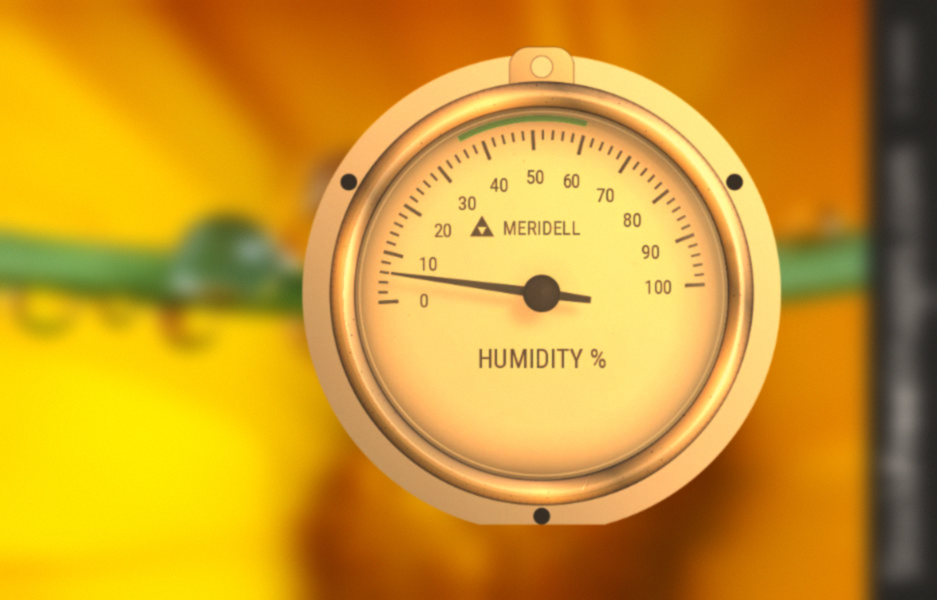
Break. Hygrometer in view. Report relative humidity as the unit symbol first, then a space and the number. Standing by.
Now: % 6
